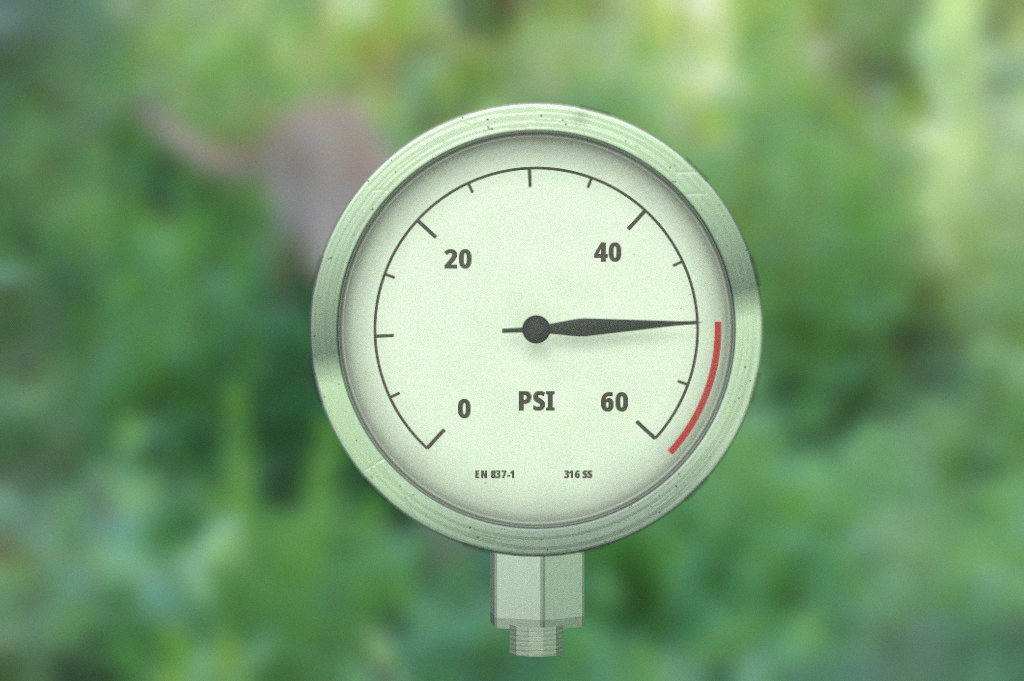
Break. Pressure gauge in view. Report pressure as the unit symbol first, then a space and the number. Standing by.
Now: psi 50
